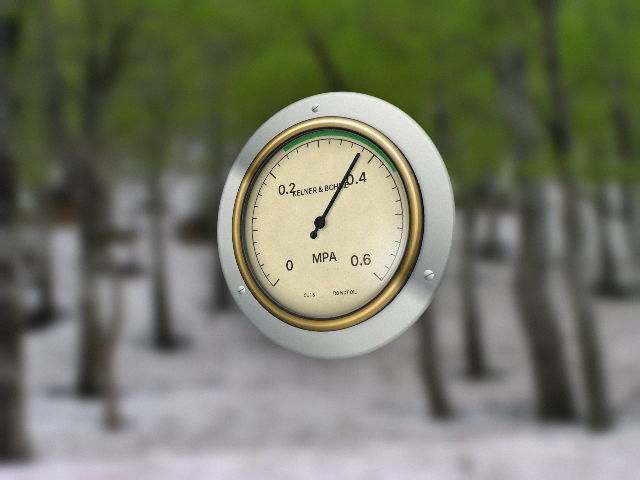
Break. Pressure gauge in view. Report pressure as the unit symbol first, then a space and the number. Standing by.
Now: MPa 0.38
